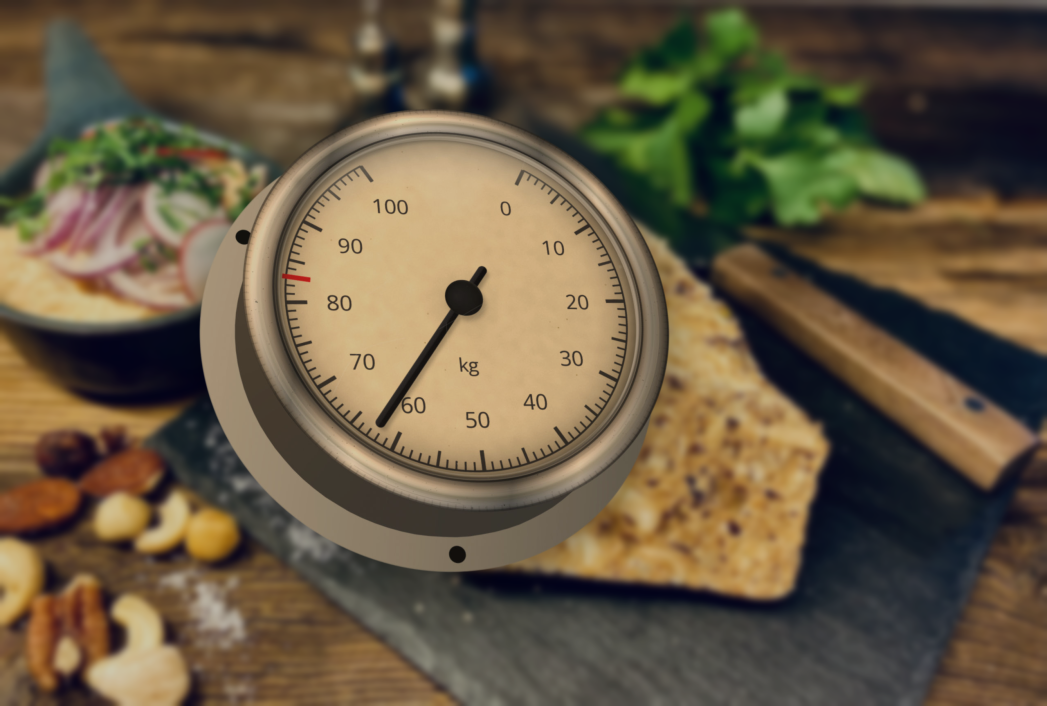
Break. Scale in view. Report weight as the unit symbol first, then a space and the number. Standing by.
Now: kg 62.5
